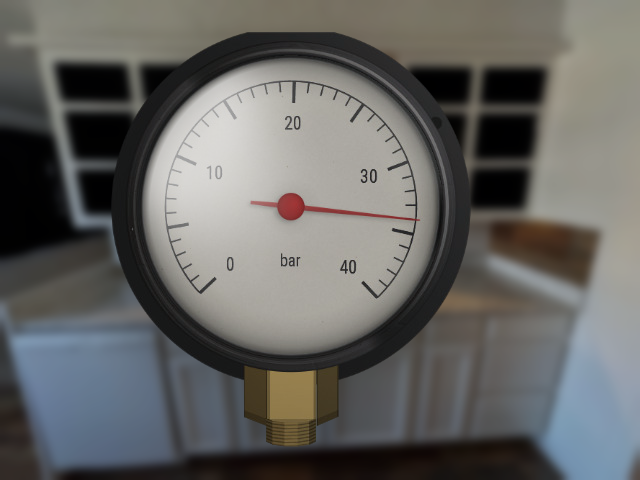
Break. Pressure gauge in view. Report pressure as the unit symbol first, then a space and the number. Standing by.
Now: bar 34
